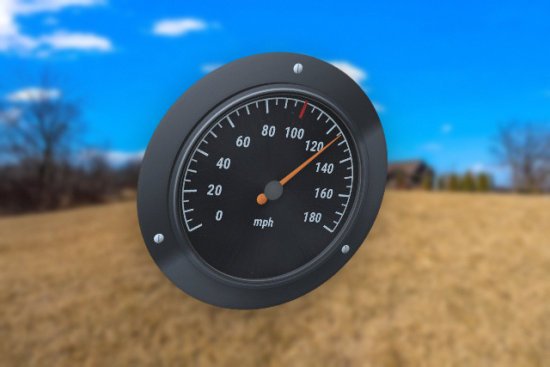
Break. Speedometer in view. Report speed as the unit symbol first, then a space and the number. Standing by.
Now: mph 125
